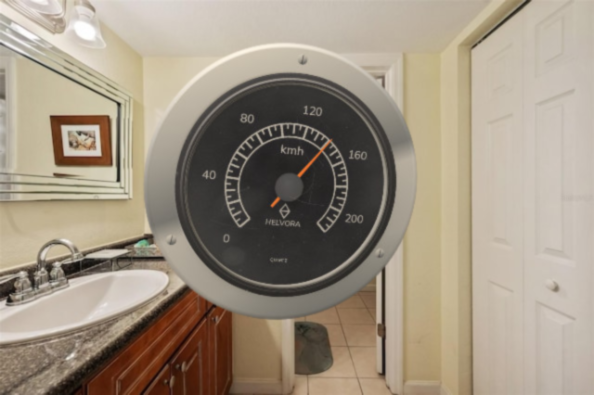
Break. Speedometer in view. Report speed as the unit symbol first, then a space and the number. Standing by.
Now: km/h 140
